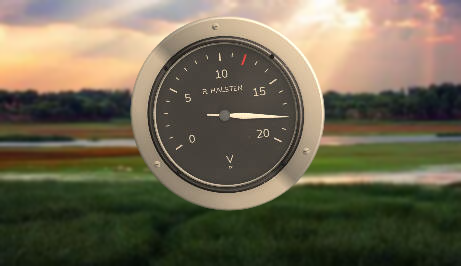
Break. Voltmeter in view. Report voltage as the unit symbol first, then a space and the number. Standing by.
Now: V 18
